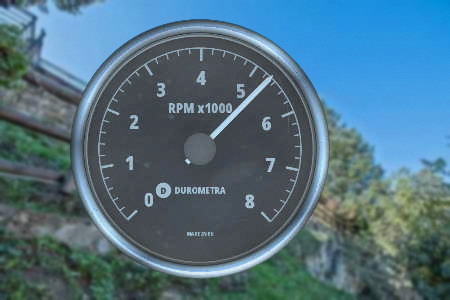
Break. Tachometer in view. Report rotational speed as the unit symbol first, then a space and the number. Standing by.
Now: rpm 5300
